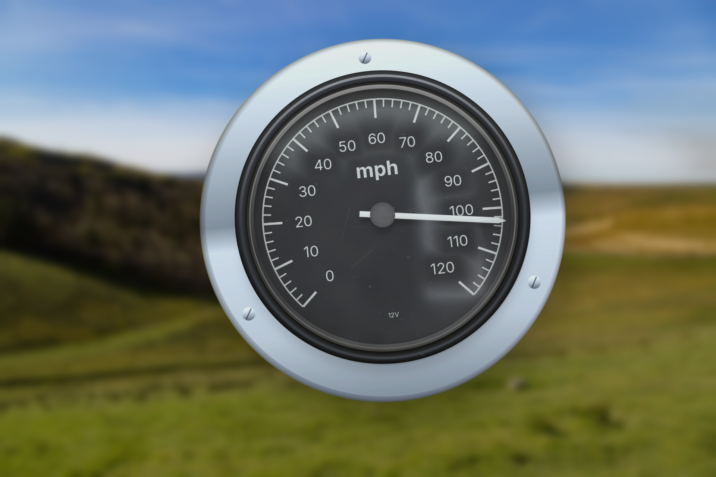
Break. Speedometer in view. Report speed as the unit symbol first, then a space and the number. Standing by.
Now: mph 103
